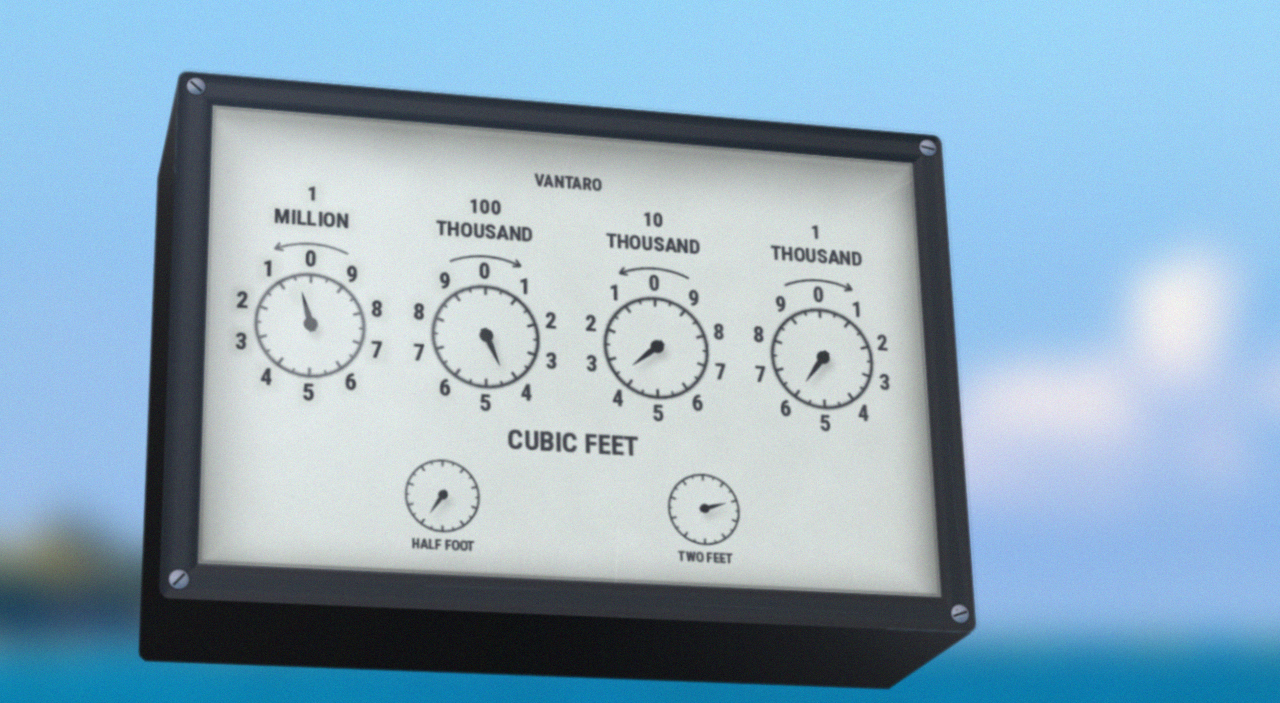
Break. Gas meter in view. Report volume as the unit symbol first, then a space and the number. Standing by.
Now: ft³ 43600
